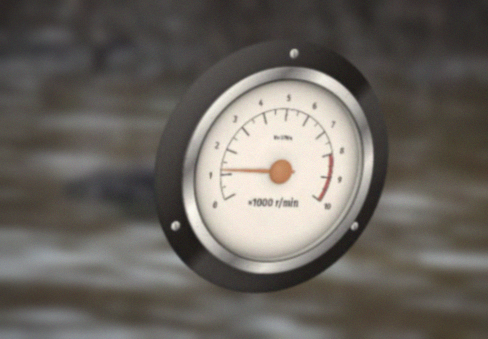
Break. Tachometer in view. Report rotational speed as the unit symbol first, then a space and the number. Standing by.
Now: rpm 1250
